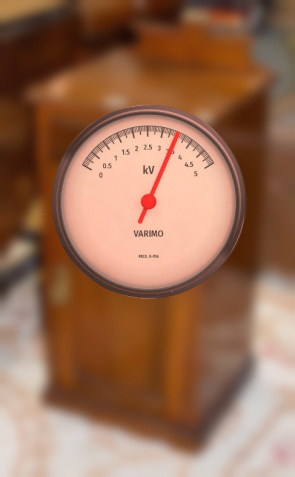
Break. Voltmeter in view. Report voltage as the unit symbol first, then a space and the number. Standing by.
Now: kV 3.5
